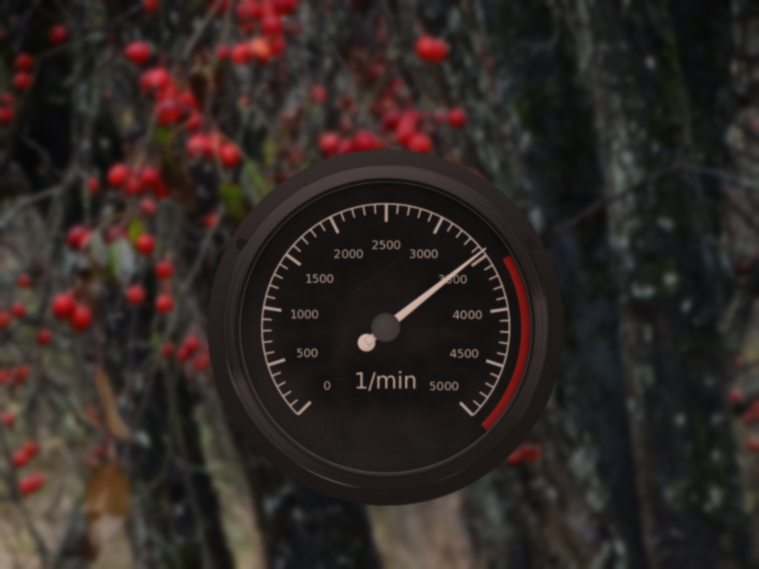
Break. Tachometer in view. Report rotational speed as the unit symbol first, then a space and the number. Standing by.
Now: rpm 3450
